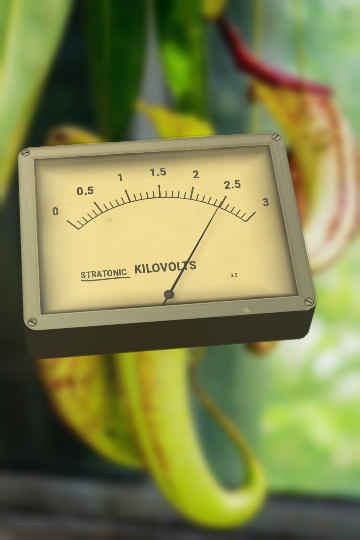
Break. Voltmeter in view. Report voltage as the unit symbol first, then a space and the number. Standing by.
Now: kV 2.5
